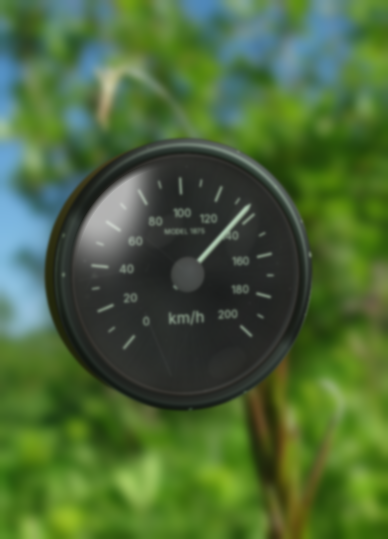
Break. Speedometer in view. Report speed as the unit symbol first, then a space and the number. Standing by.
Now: km/h 135
